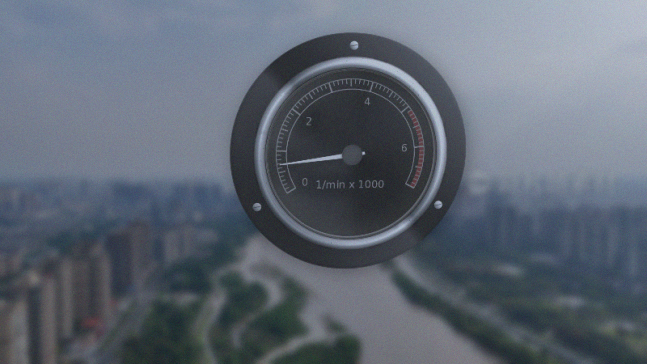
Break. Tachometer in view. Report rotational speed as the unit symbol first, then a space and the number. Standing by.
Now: rpm 700
